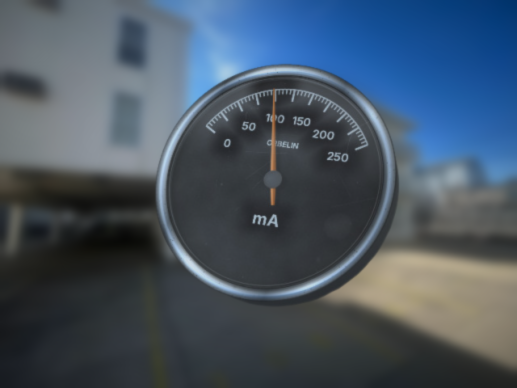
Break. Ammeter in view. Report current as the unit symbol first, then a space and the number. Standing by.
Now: mA 100
